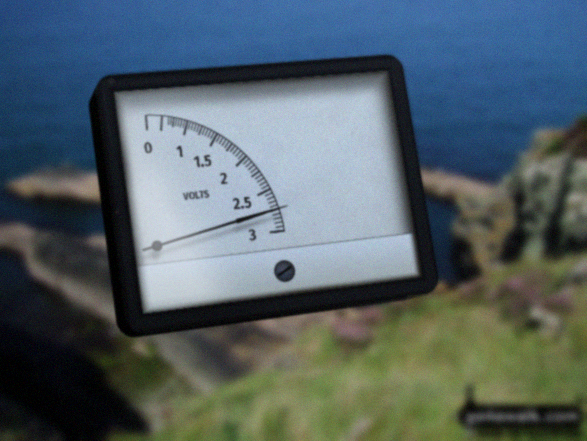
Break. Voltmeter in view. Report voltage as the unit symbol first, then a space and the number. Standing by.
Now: V 2.75
